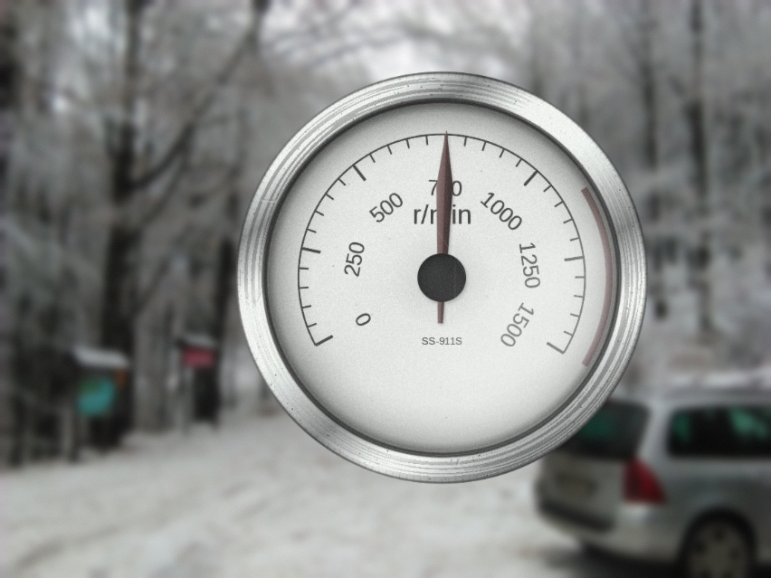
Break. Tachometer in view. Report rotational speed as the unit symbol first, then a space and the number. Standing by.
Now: rpm 750
